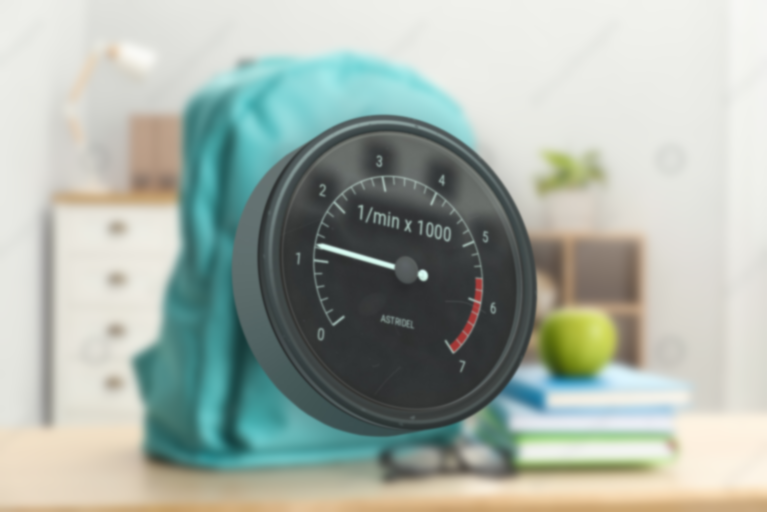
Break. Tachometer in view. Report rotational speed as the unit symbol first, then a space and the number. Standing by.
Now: rpm 1200
